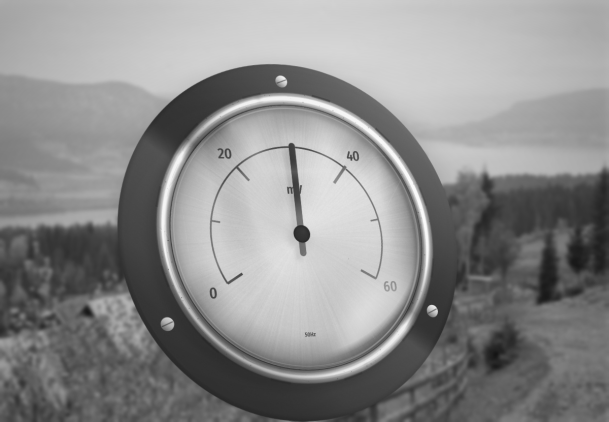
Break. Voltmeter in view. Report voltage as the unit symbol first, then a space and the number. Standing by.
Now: mV 30
